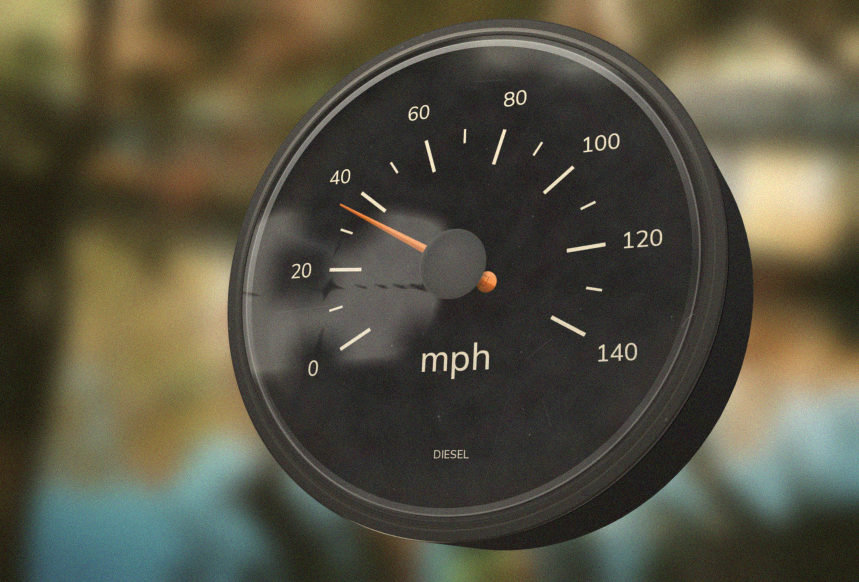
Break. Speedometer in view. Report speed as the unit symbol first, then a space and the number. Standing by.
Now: mph 35
